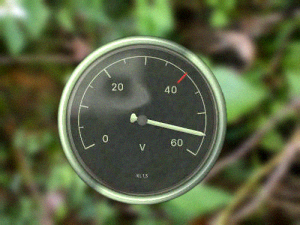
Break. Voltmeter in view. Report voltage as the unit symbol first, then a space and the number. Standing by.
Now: V 55
